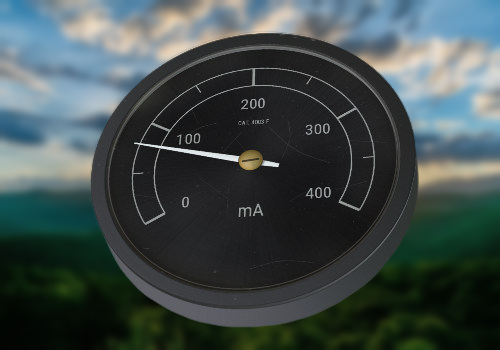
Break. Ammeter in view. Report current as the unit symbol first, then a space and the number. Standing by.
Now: mA 75
